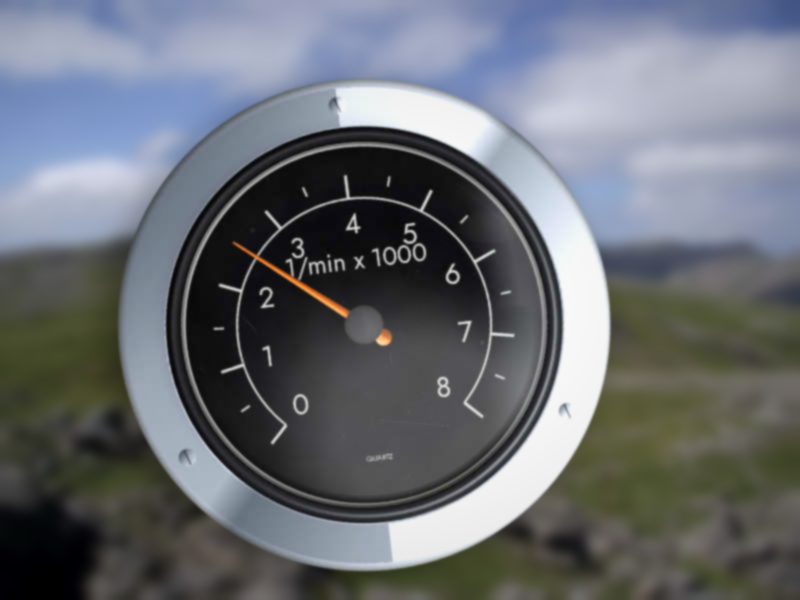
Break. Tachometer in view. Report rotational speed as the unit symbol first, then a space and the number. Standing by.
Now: rpm 2500
